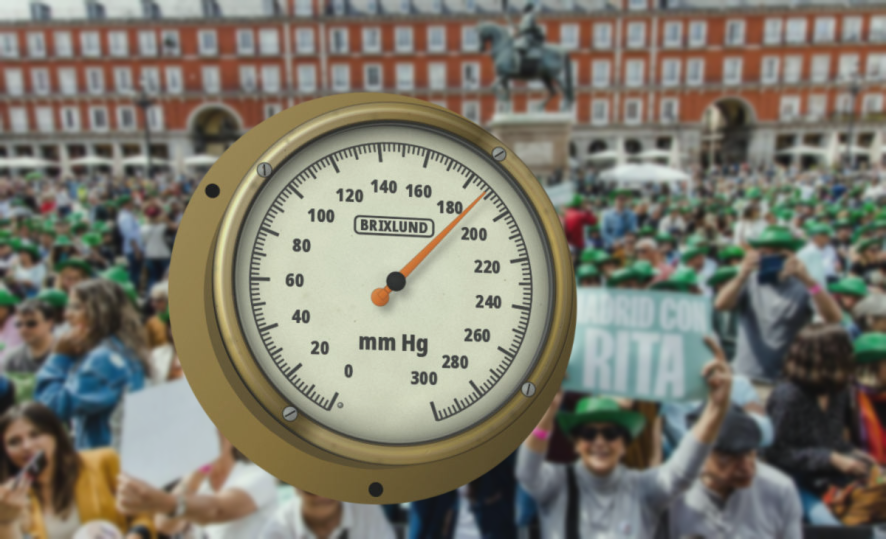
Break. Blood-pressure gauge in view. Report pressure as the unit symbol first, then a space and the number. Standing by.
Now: mmHg 188
